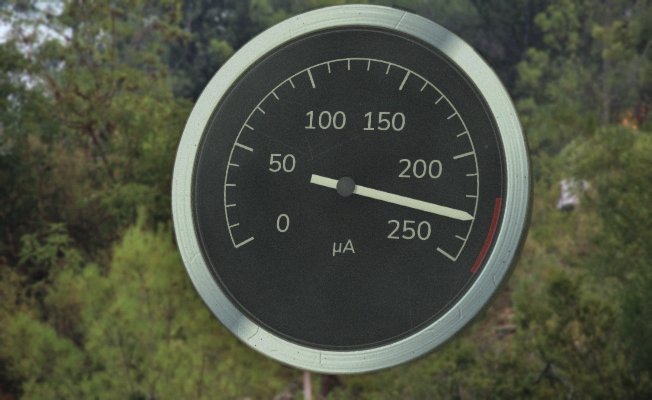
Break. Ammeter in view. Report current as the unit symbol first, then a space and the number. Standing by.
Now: µA 230
